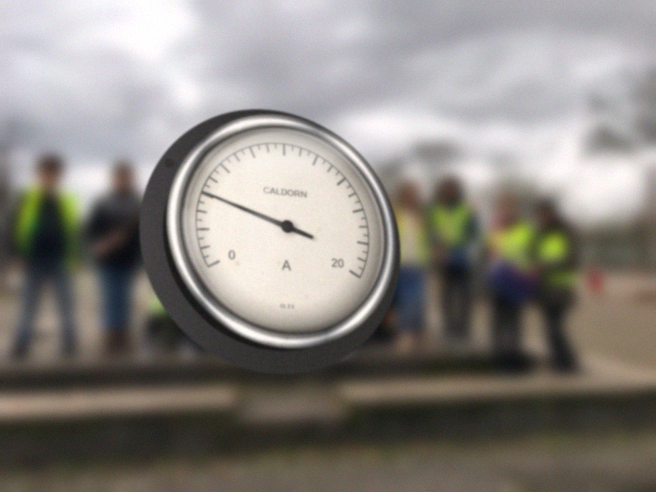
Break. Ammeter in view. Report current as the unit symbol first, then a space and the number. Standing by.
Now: A 4
